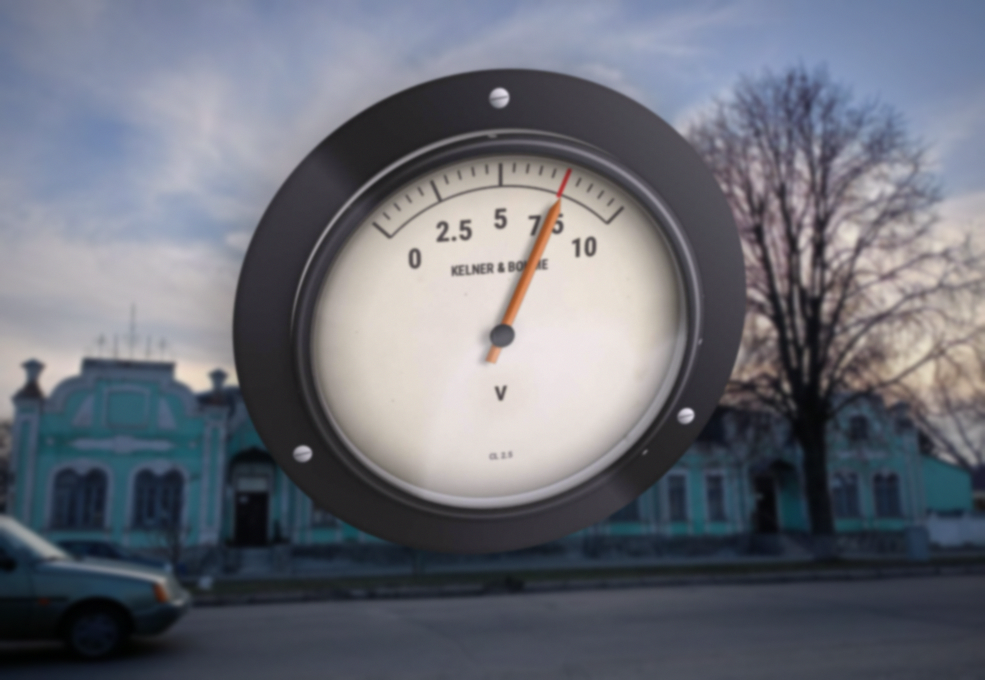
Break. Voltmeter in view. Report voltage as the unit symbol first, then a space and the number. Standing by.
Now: V 7.5
